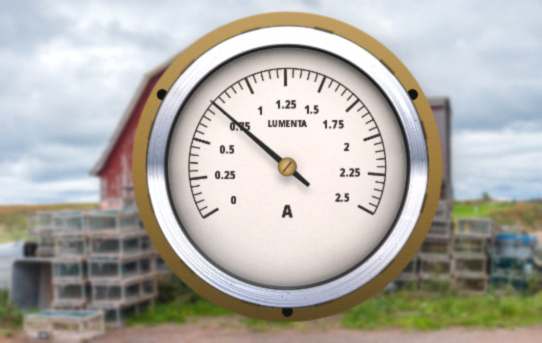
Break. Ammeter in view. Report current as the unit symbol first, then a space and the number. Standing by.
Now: A 0.75
